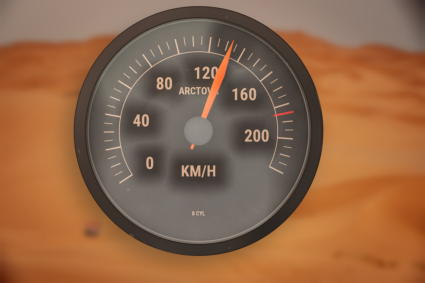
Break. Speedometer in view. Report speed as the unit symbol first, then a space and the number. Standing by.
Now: km/h 132.5
